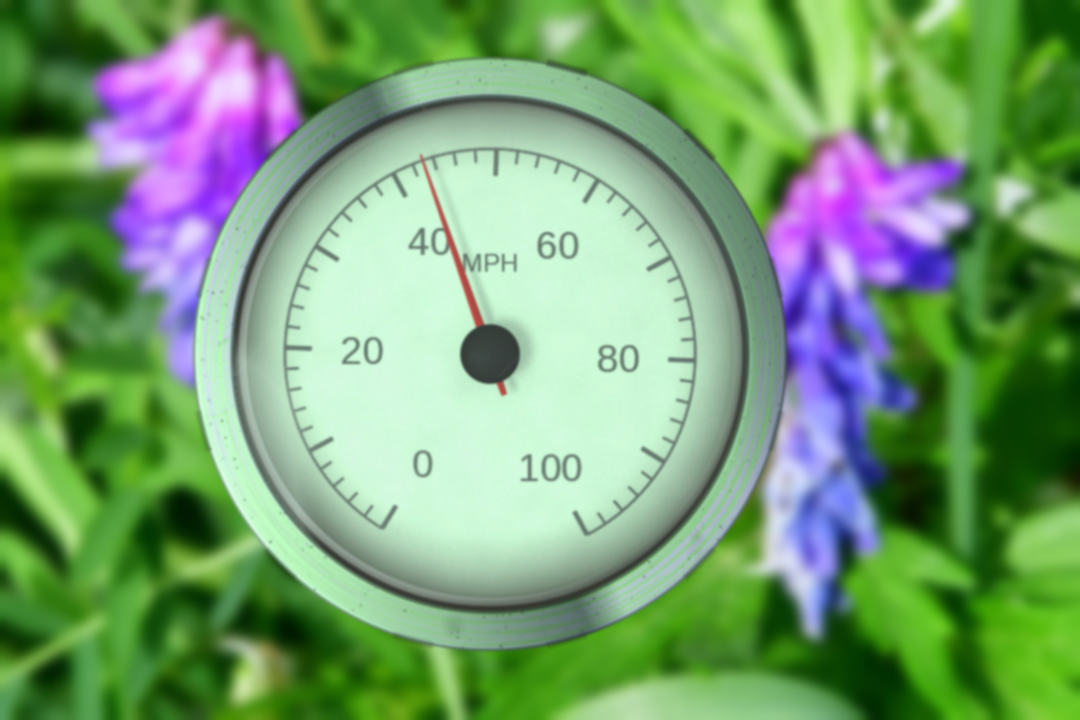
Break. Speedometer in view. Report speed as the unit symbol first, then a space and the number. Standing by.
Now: mph 43
